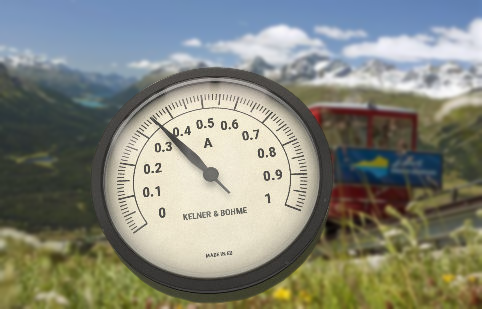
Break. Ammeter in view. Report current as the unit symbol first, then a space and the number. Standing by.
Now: A 0.35
